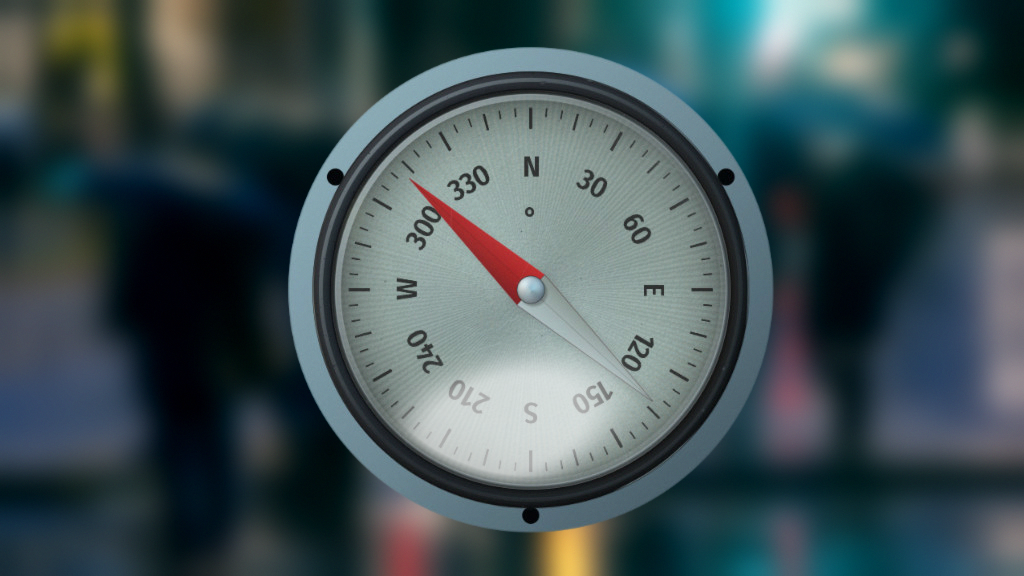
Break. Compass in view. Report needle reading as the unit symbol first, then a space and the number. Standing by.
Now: ° 312.5
